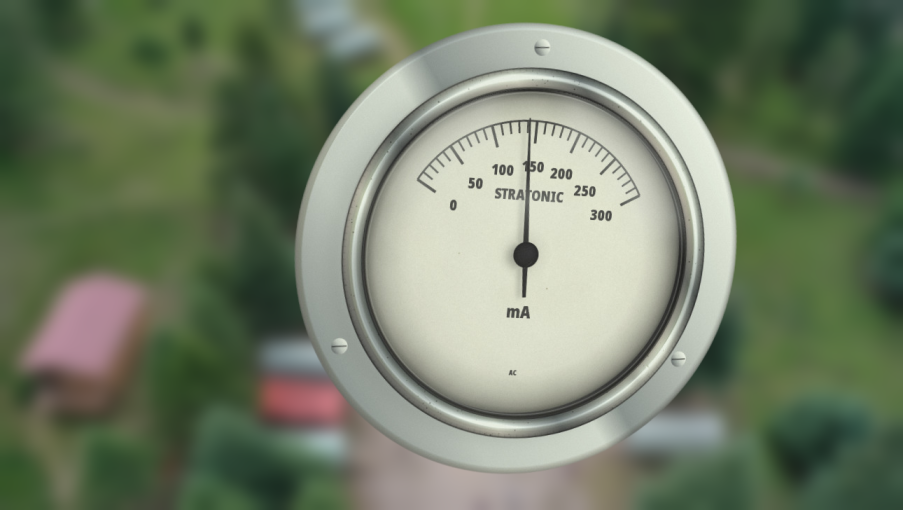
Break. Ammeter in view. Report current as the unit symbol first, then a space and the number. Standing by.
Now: mA 140
